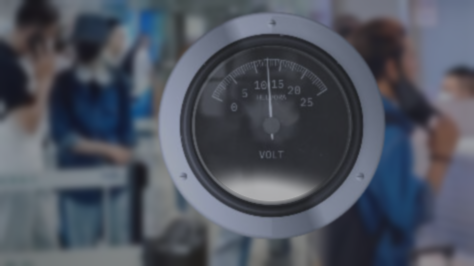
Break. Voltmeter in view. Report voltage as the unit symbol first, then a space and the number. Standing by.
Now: V 12.5
